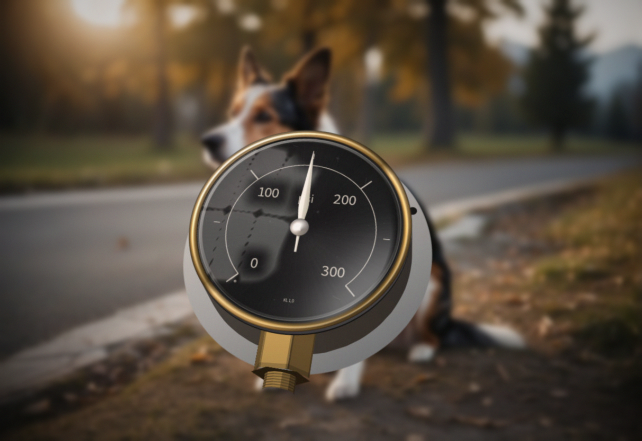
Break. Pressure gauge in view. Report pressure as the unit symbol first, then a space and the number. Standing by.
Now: psi 150
